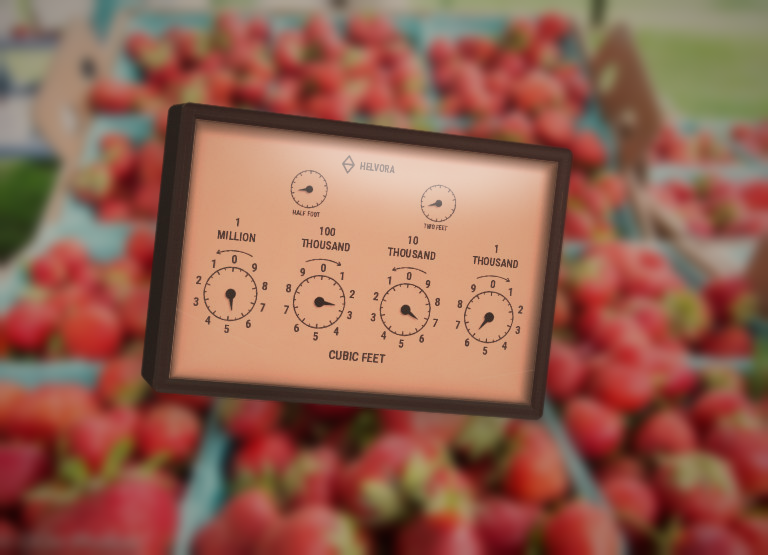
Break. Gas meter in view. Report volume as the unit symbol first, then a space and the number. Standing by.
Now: ft³ 526600
